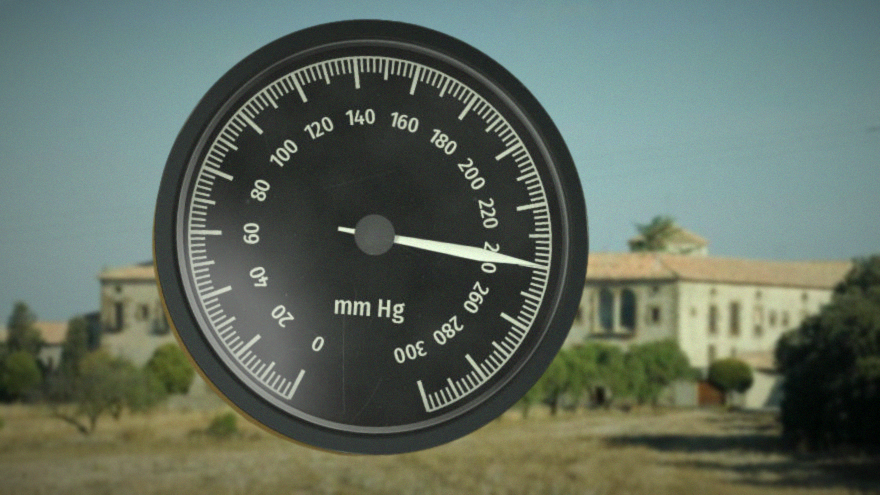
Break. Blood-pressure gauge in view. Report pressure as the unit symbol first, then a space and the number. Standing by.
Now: mmHg 240
